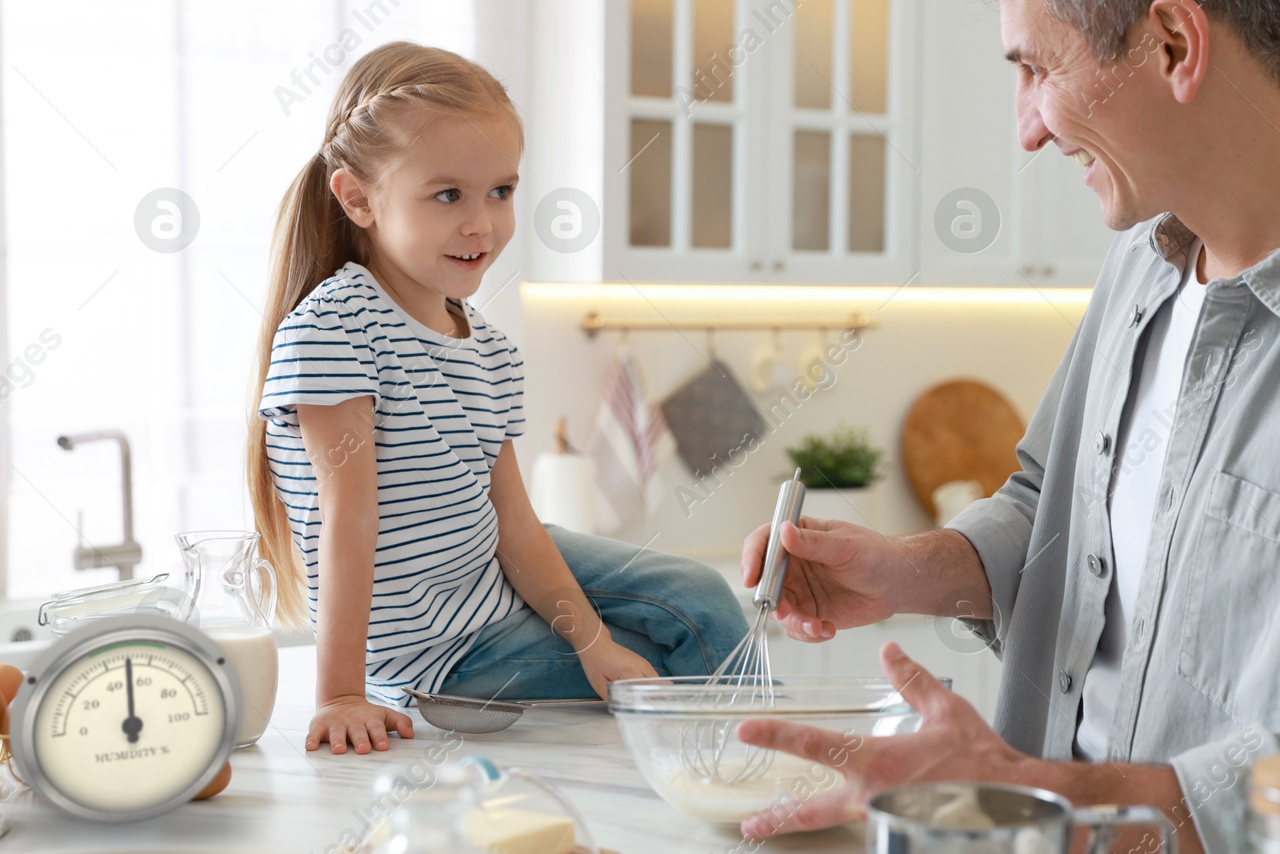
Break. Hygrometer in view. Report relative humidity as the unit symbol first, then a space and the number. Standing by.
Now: % 50
